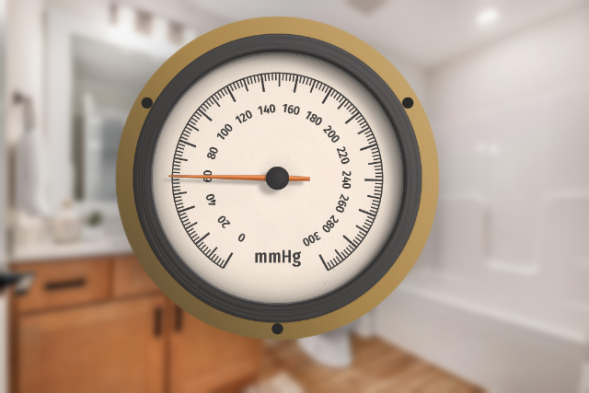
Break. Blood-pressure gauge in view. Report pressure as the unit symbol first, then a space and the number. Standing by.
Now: mmHg 60
